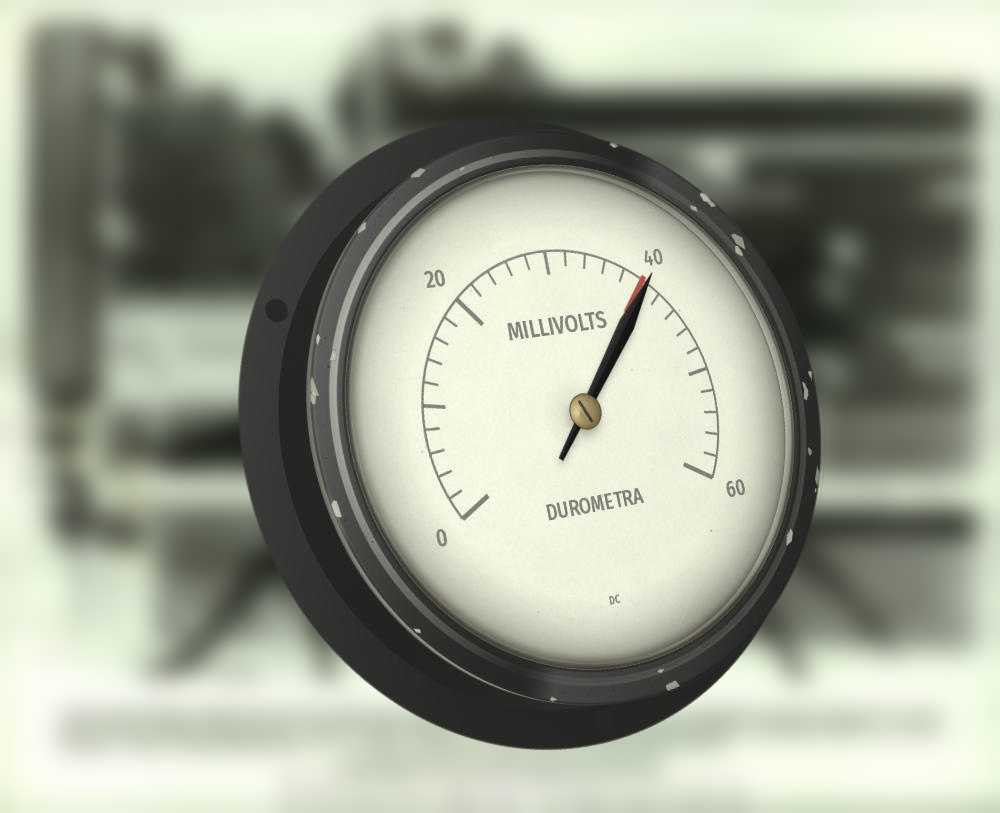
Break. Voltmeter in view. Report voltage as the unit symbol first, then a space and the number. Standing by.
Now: mV 40
